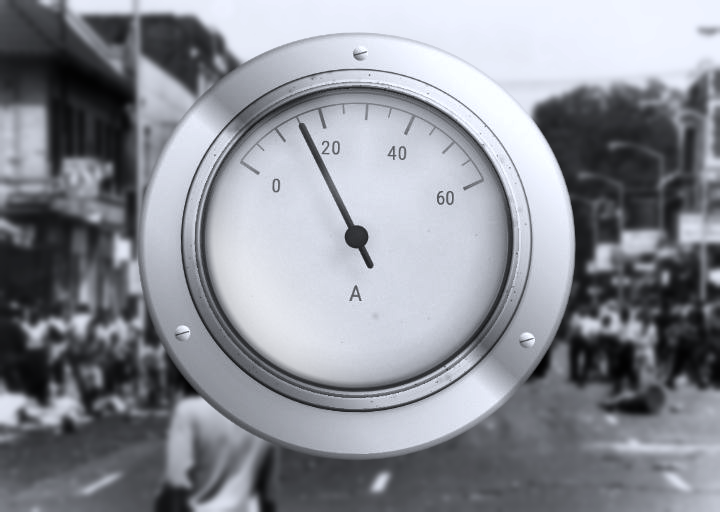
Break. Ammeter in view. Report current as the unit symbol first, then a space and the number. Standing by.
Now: A 15
